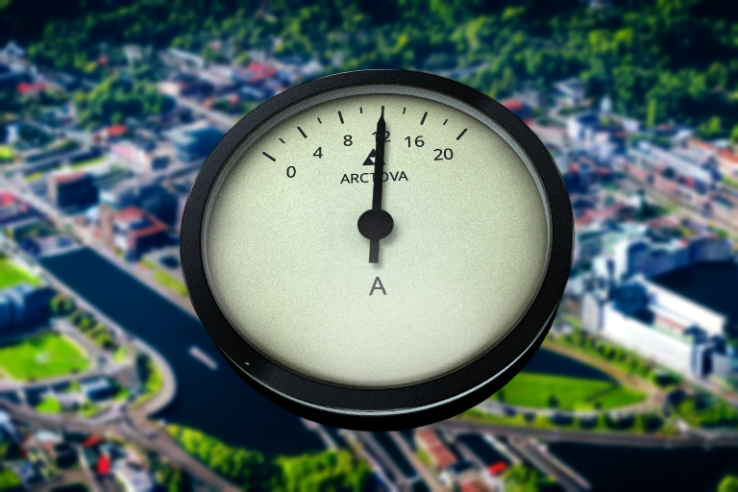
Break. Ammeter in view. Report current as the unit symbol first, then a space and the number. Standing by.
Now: A 12
